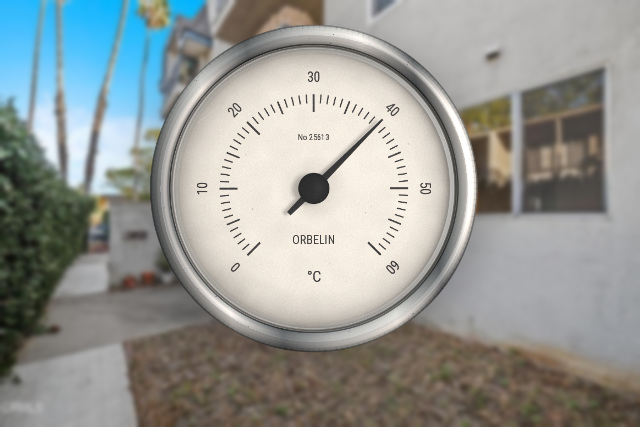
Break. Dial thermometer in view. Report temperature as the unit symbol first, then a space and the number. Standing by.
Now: °C 40
